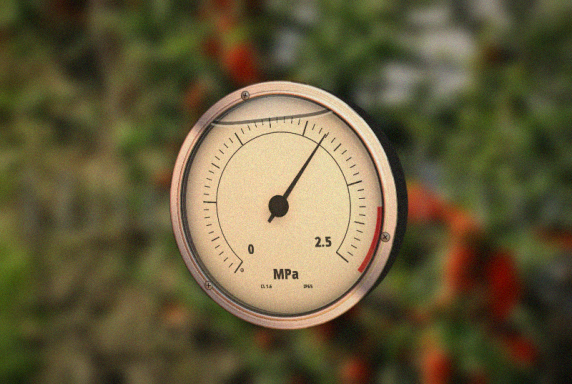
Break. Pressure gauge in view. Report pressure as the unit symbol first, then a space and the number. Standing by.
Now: MPa 1.65
